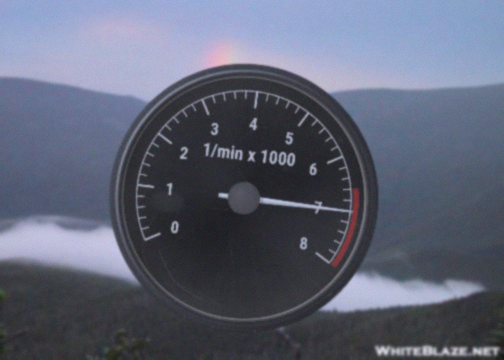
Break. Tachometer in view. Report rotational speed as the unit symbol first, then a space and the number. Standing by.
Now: rpm 7000
